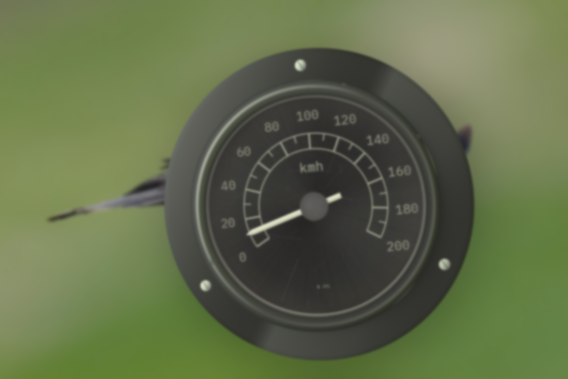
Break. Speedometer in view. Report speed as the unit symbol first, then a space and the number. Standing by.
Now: km/h 10
